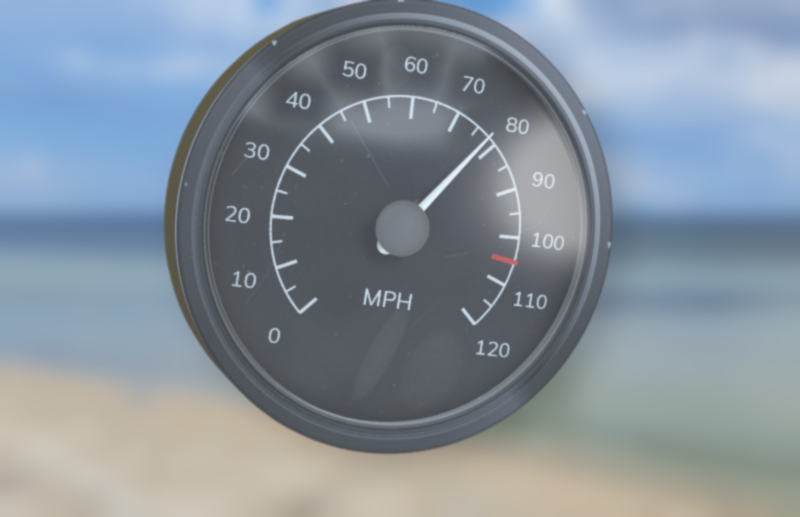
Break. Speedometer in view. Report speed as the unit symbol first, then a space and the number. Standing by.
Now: mph 77.5
